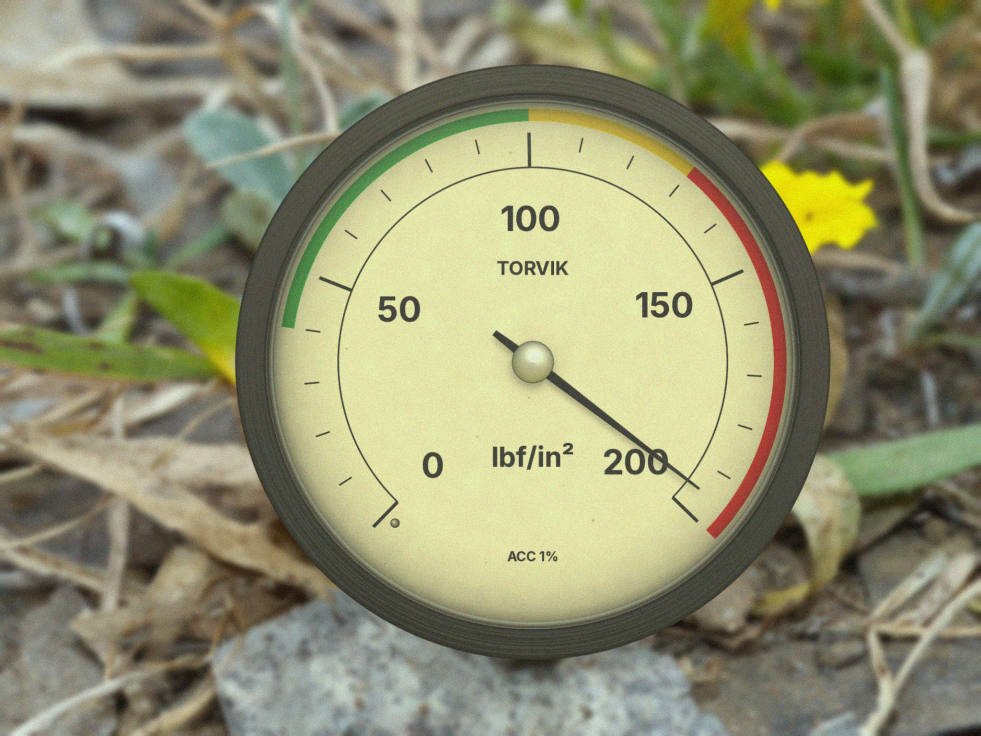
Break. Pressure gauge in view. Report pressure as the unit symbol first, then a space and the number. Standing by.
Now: psi 195
